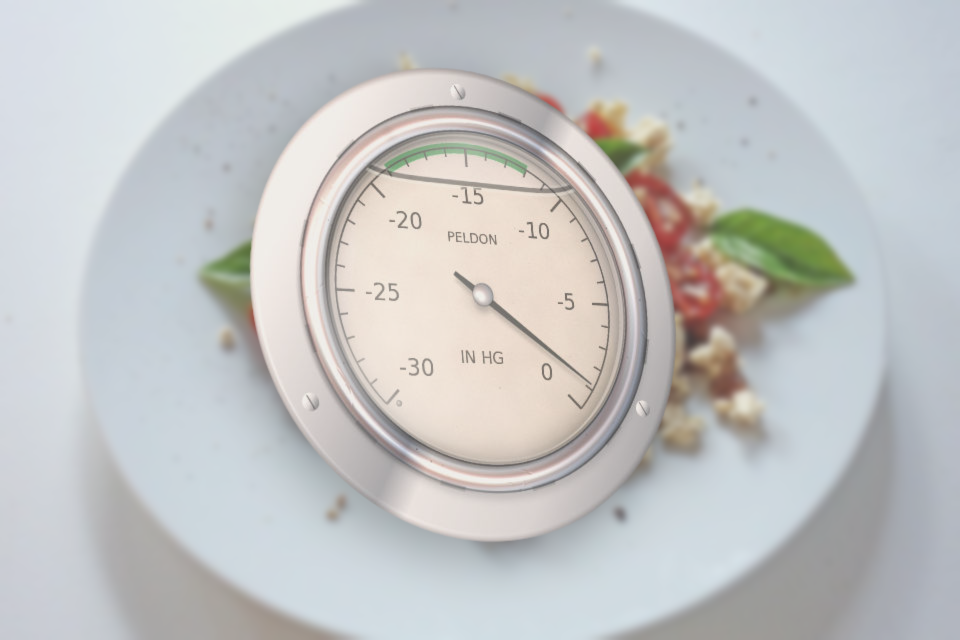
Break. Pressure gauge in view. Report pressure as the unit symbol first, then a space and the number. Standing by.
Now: inHg -1
